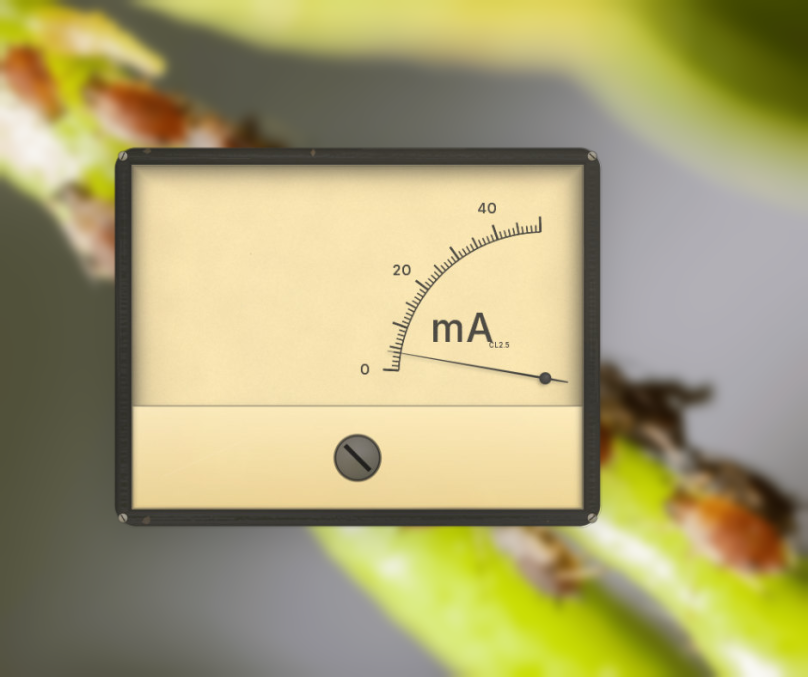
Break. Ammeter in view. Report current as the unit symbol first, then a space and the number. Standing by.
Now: mA 4
